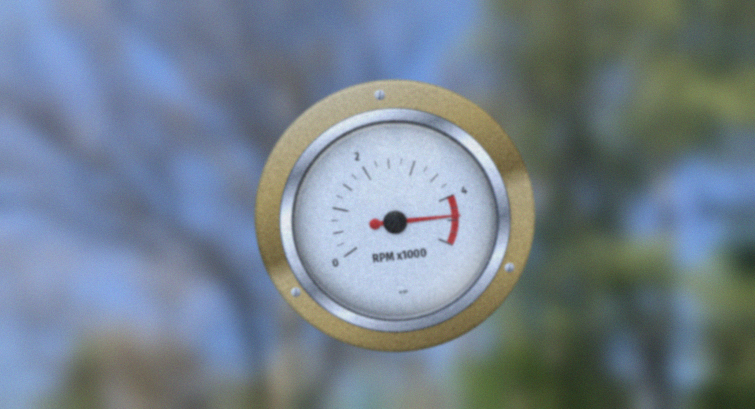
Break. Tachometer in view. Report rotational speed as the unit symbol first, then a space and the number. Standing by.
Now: rpm 4375
